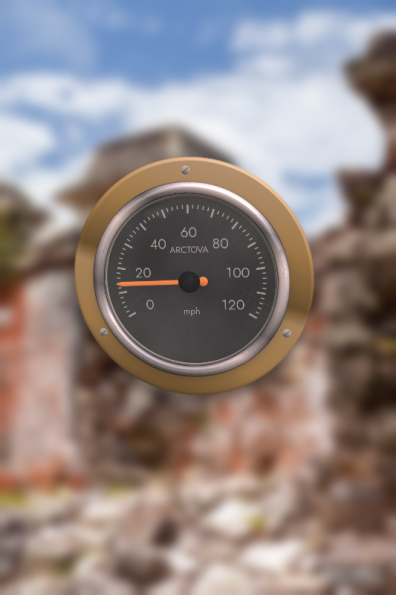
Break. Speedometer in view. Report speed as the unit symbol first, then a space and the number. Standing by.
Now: mph 14
